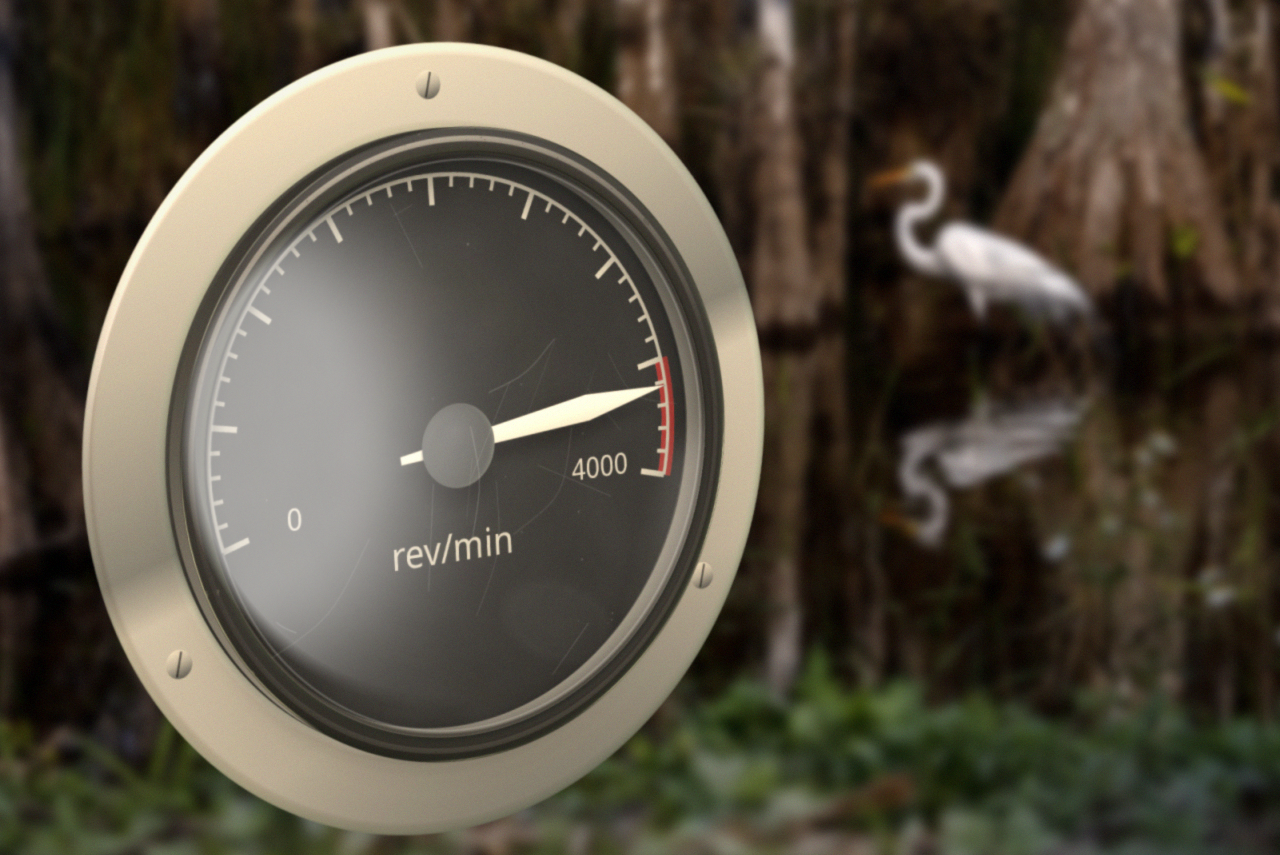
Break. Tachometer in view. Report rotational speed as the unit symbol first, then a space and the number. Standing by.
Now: rpm 3600
